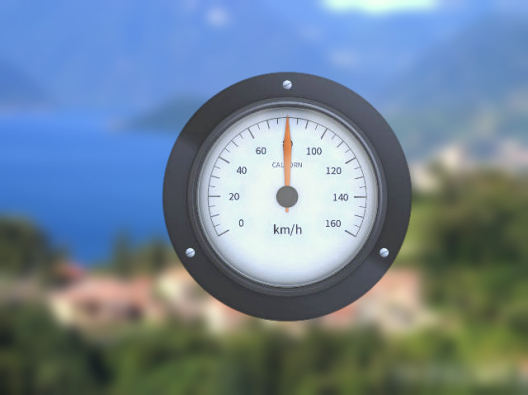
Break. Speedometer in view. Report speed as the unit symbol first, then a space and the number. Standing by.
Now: km/h 80
